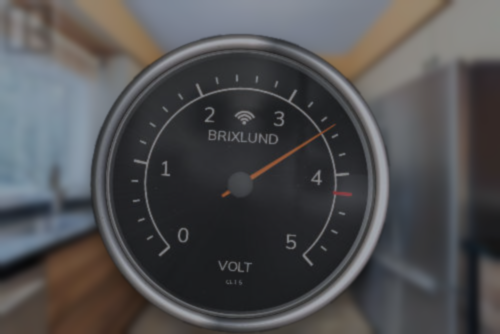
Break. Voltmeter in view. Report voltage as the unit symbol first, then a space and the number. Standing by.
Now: V 3.5
